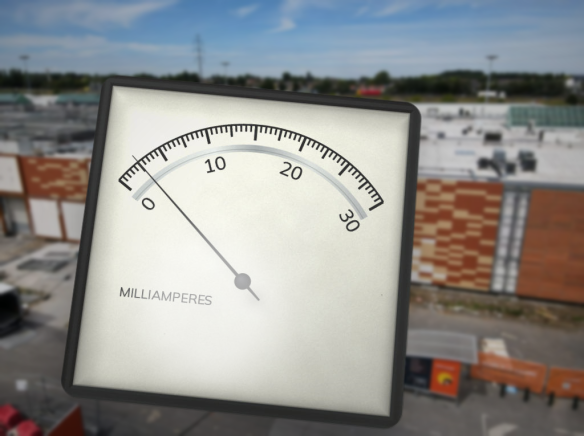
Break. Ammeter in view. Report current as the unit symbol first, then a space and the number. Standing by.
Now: mA 2.5
